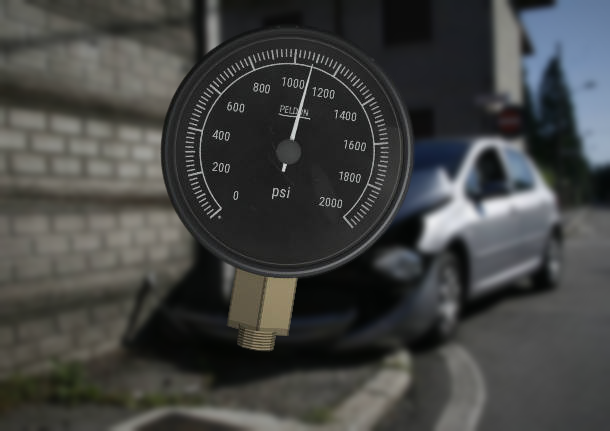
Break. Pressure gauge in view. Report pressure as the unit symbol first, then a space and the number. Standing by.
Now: psi 1080
